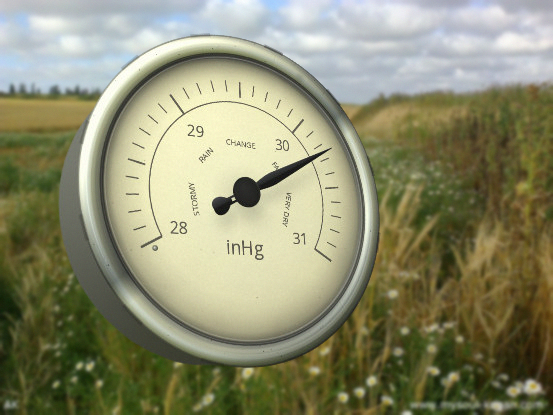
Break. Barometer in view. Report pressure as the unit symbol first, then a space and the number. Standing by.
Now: inHg 30.25
